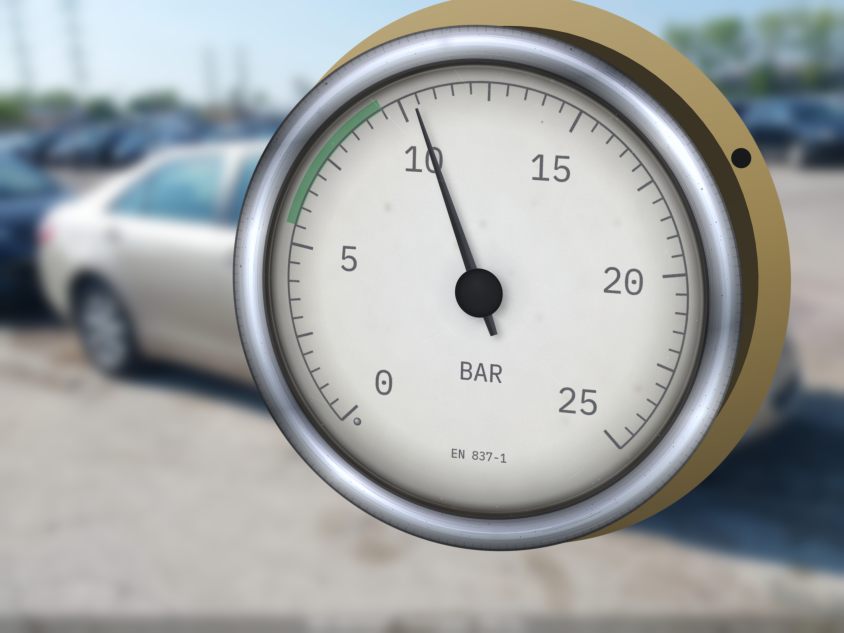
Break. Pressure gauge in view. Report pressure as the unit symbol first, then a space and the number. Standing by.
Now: bar 10.5
